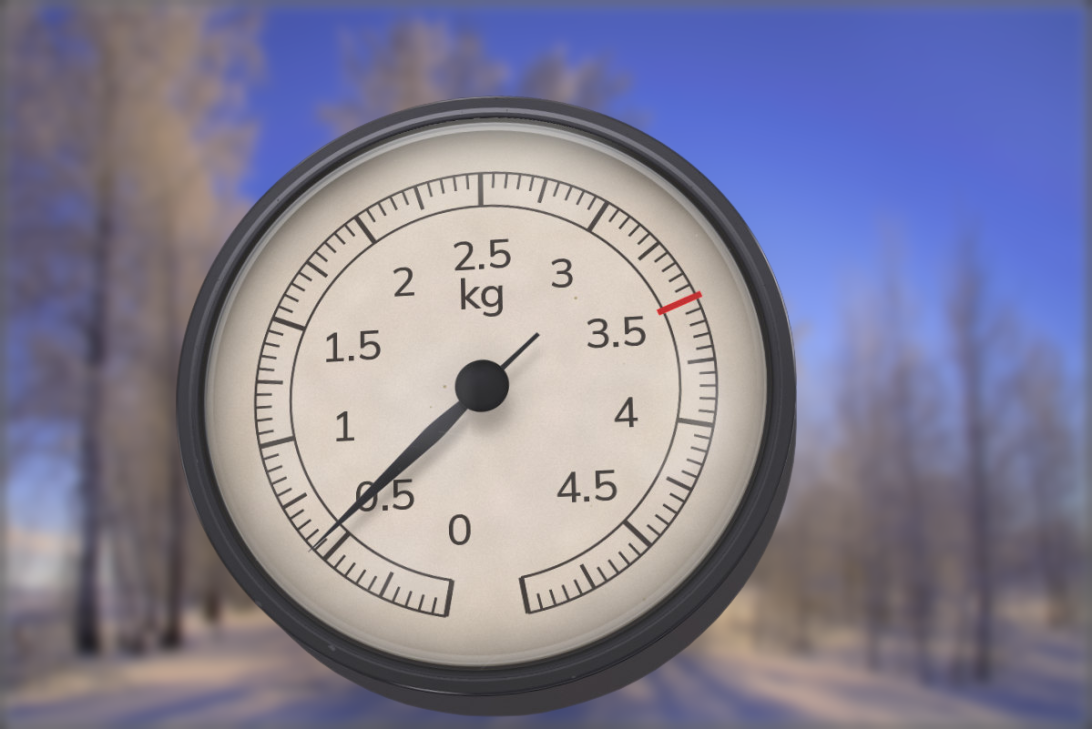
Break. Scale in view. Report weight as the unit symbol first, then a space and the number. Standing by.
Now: kg 0.55
